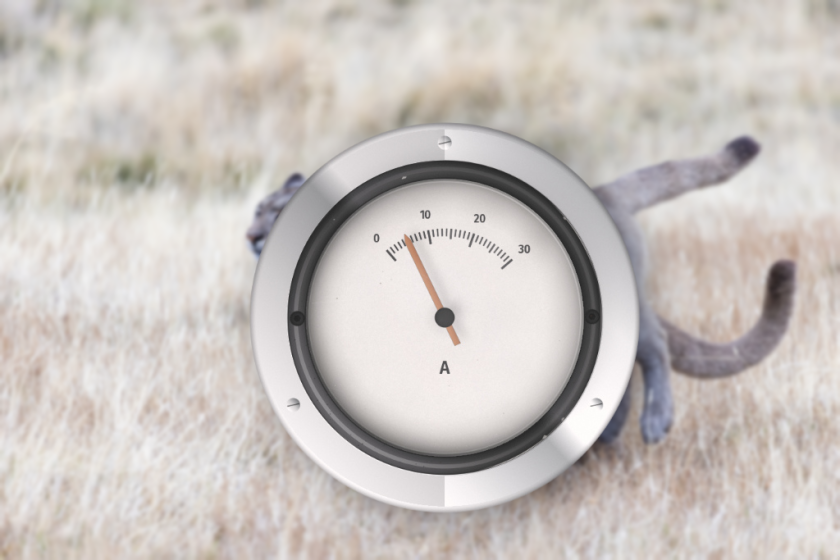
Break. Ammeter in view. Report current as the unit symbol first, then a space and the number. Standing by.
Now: A 5
